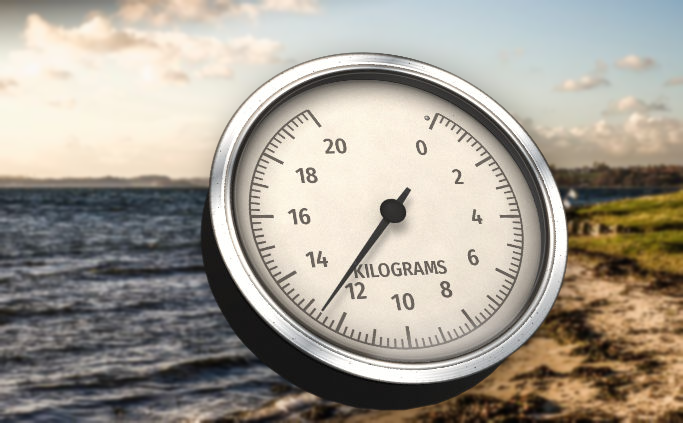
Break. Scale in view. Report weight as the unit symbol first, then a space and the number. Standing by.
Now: kg 12.6
